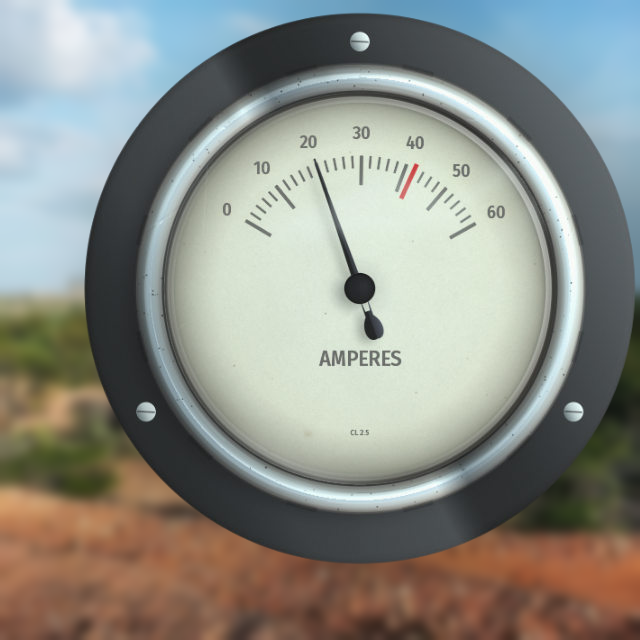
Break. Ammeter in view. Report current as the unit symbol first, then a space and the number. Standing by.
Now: A 20
